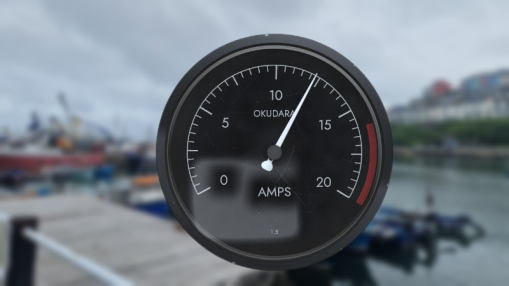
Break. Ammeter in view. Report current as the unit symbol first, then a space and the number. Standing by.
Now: A 12.25
